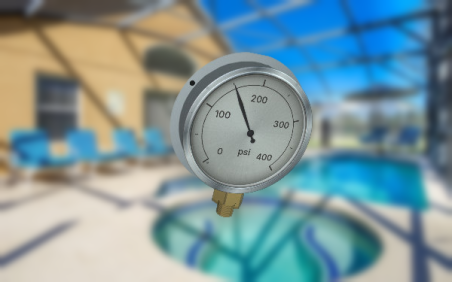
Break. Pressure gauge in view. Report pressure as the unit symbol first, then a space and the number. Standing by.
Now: psi 150
